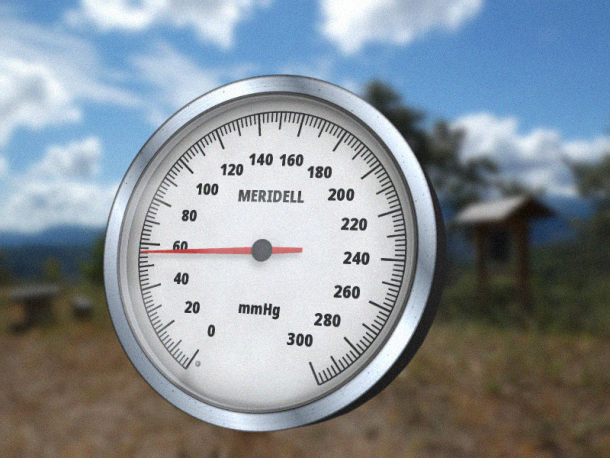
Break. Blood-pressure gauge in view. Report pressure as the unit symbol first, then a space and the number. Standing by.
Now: mmHg 56
